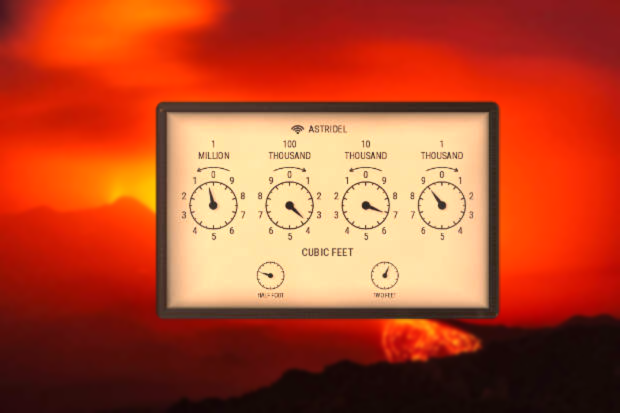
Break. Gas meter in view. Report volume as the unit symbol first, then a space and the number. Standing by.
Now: ft³ 36900
